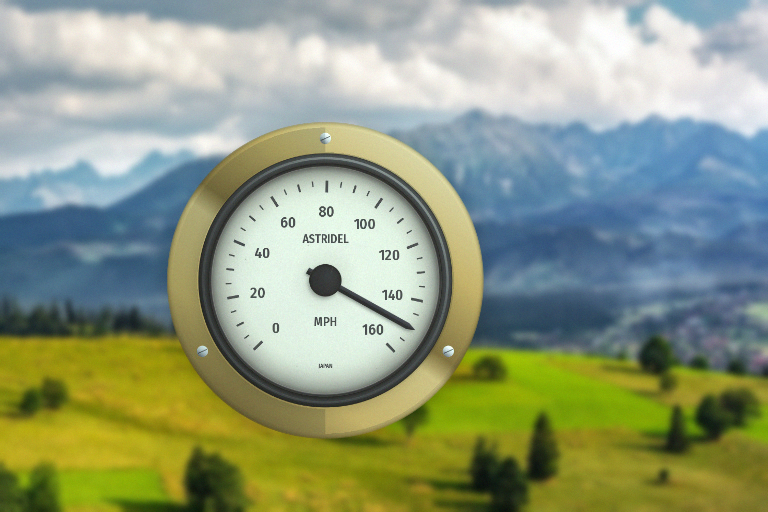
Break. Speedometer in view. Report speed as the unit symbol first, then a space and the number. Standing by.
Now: mph 150
